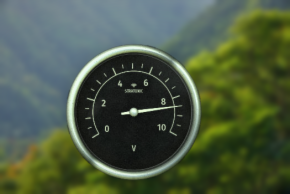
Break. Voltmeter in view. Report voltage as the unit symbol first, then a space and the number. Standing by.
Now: V 8.5
